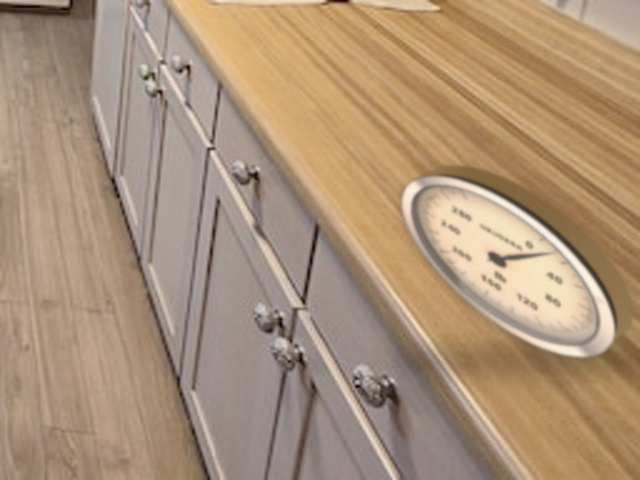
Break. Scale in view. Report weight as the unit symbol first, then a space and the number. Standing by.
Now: lb 10
